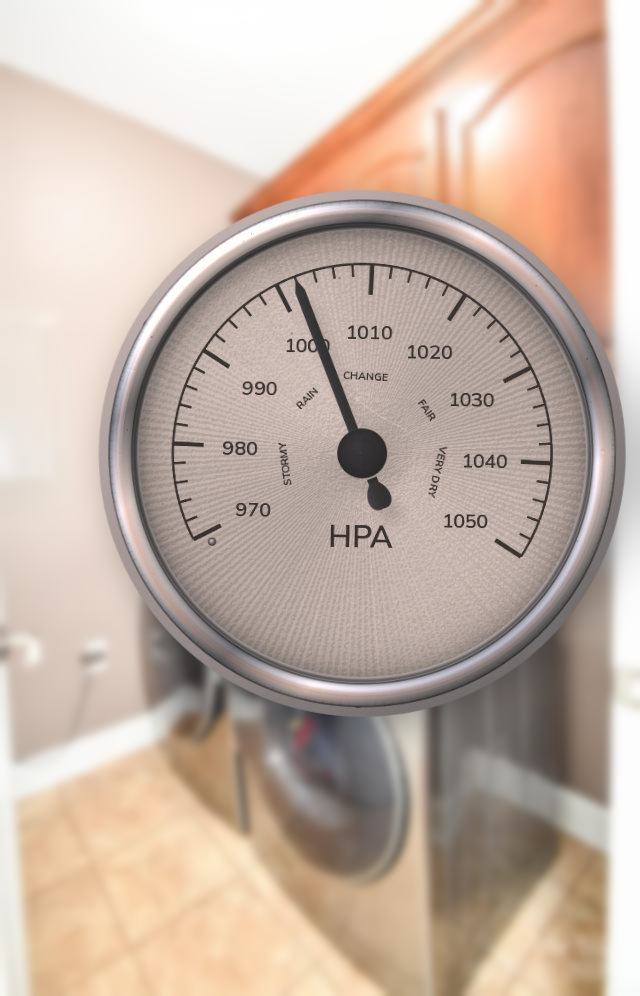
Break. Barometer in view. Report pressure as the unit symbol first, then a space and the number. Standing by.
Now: hPa 1002
